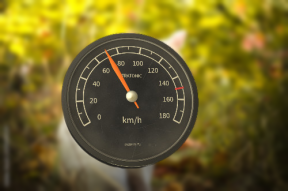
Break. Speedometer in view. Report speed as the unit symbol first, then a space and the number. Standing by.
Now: km/h 70
